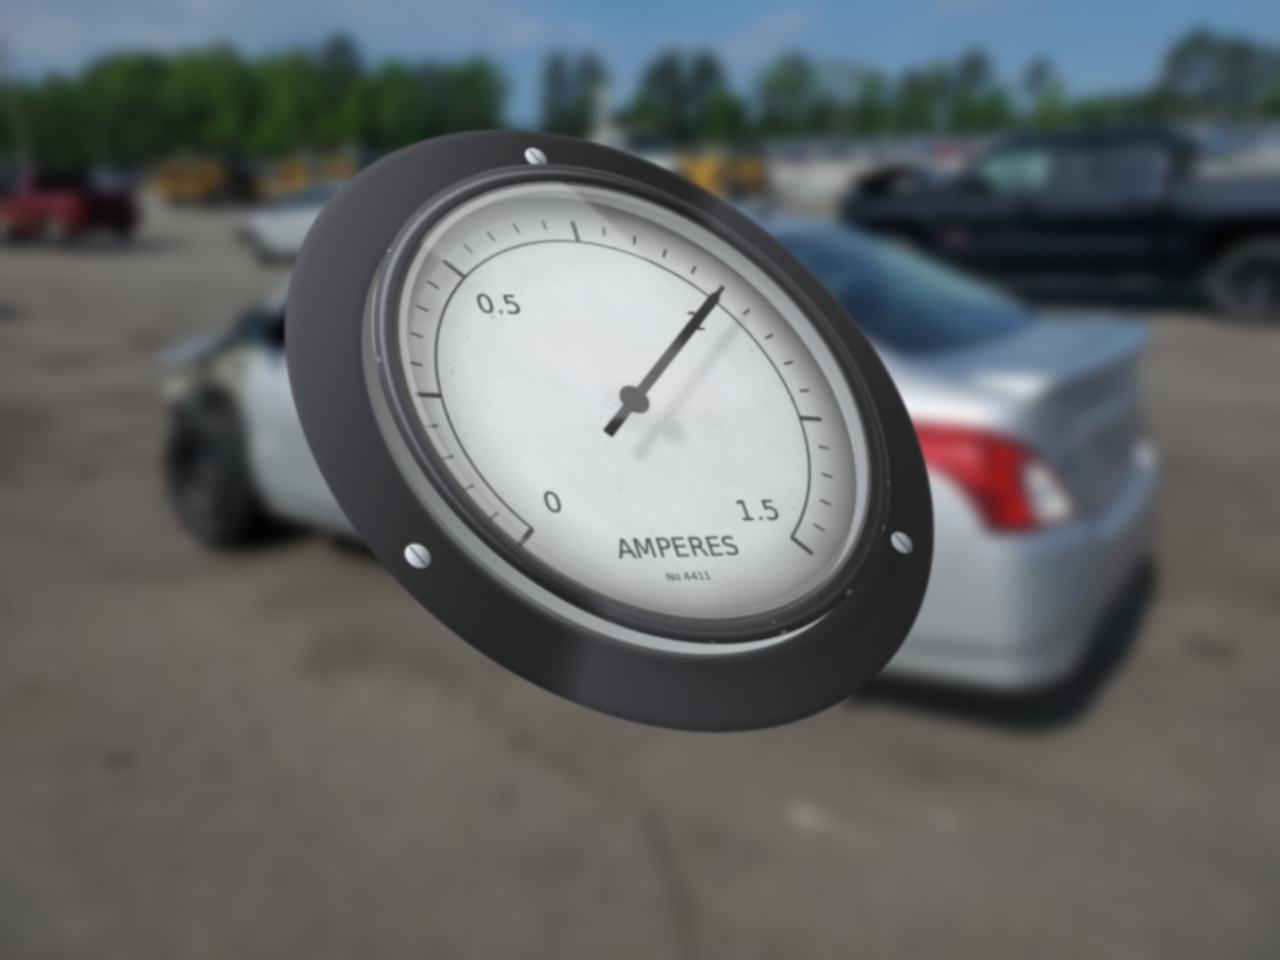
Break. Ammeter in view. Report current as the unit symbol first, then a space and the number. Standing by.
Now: A 1
